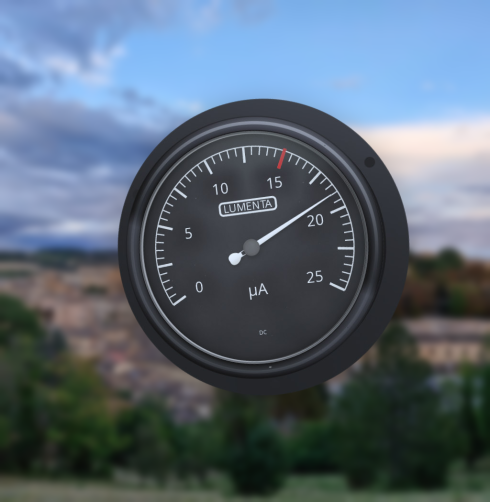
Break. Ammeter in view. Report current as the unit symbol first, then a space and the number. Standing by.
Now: µA 19
